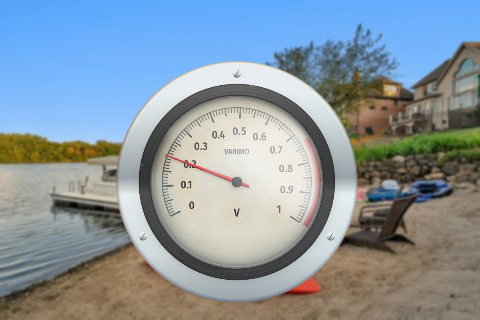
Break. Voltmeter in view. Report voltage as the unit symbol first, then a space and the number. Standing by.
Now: V 0.2
